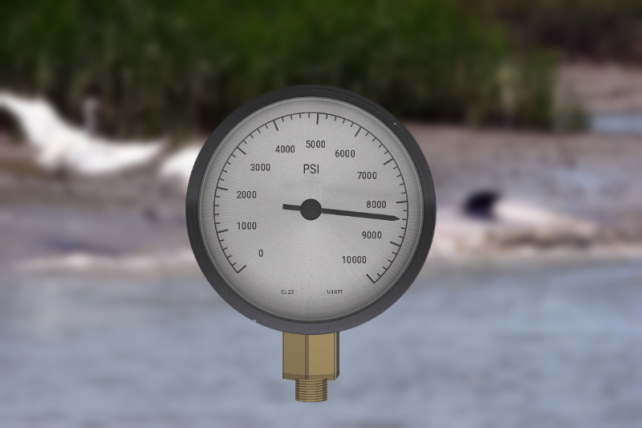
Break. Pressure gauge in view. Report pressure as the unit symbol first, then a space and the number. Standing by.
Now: psi 8400
